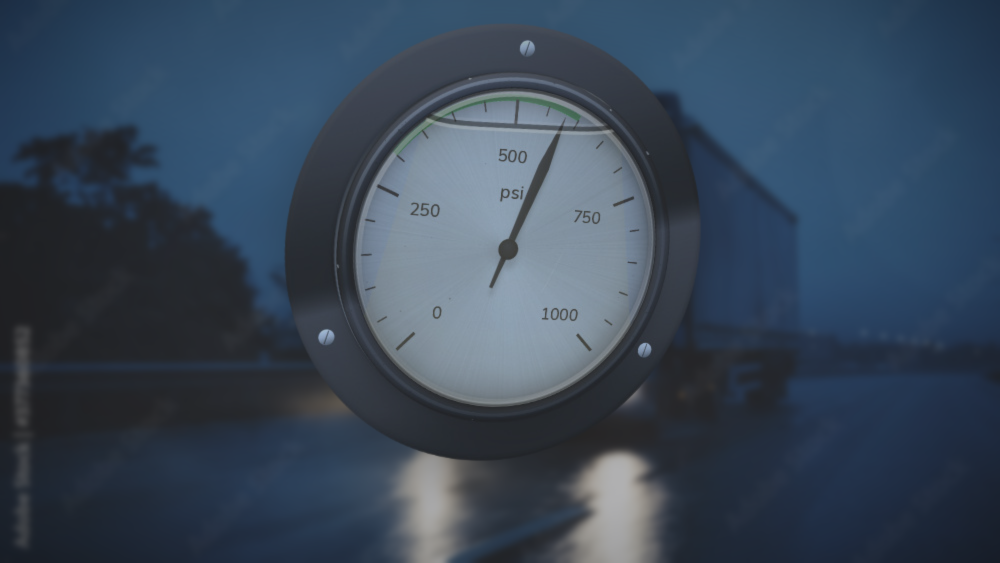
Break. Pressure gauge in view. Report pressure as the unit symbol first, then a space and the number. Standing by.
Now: psi 575
